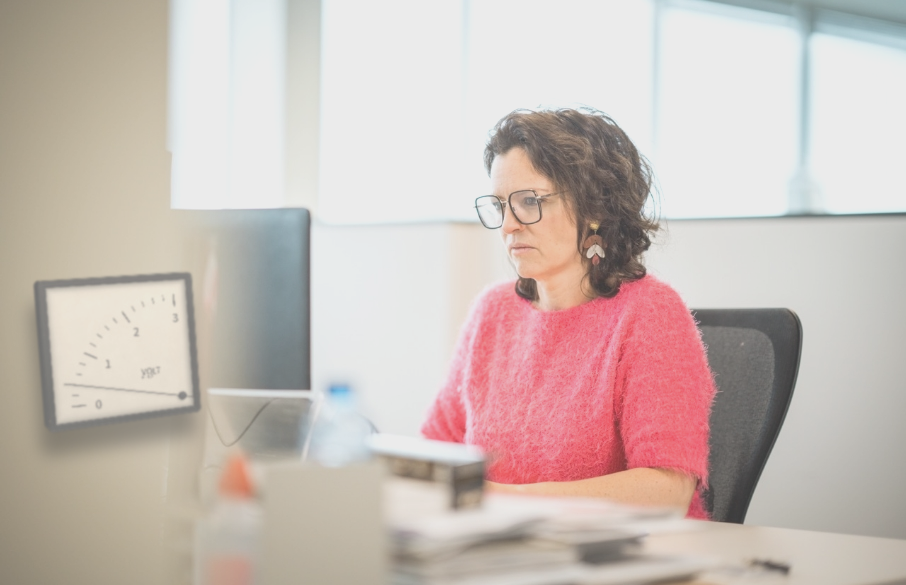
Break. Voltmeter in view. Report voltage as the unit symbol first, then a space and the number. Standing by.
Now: V 0.4
